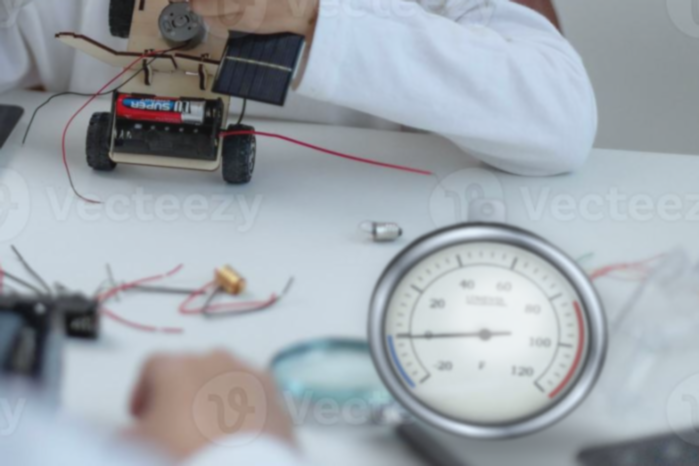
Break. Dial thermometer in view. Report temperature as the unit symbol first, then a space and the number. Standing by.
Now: °F 0
